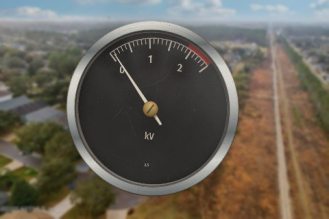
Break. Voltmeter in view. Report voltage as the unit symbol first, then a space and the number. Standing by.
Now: kV 0.1
